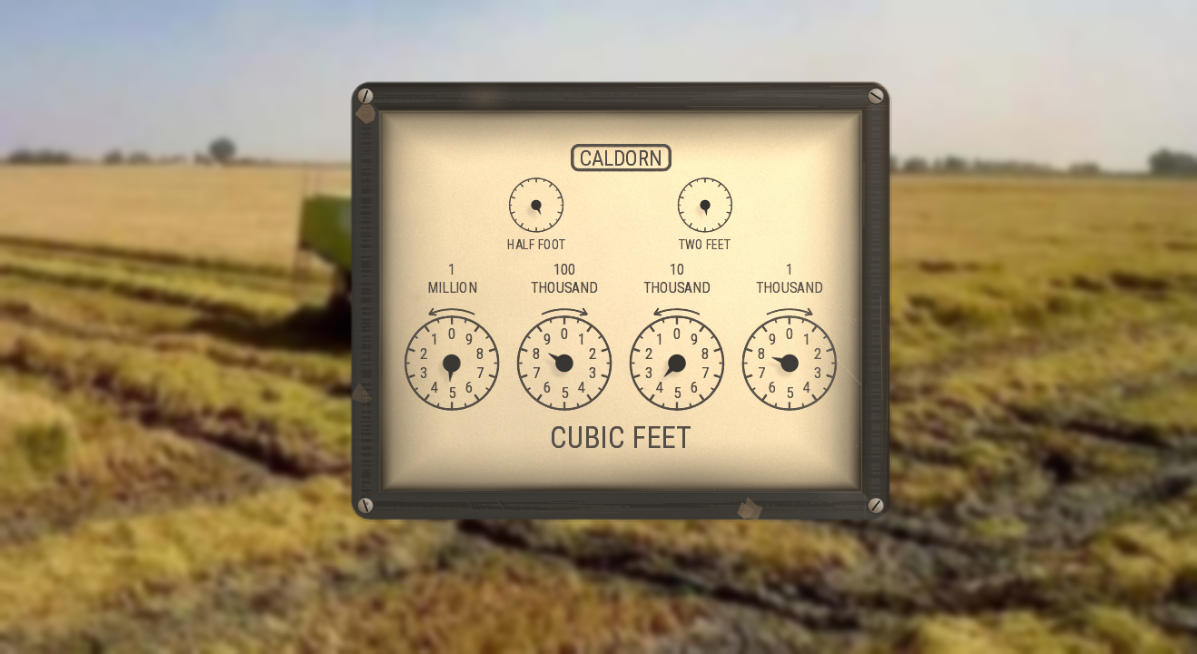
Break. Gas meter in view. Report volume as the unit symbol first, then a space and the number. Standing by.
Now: ft³ 483800
